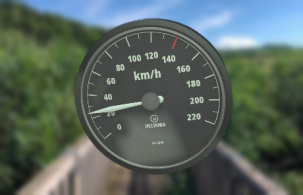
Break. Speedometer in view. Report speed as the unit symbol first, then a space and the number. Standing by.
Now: km/h 25
